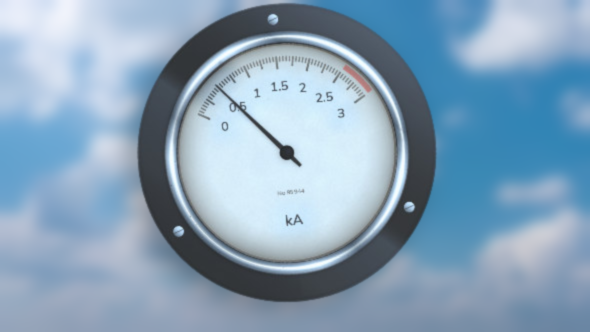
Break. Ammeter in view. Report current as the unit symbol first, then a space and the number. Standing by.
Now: kA 0.5
